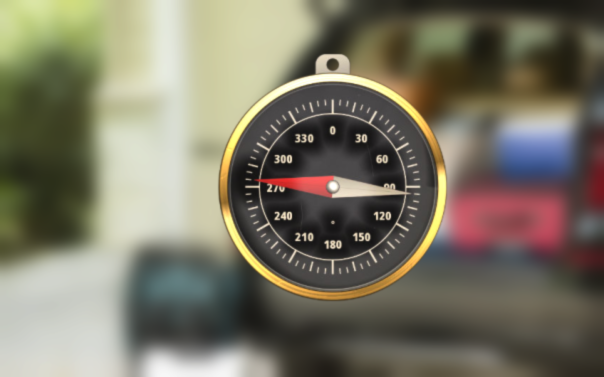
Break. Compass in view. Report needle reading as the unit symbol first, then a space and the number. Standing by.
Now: ° 275
